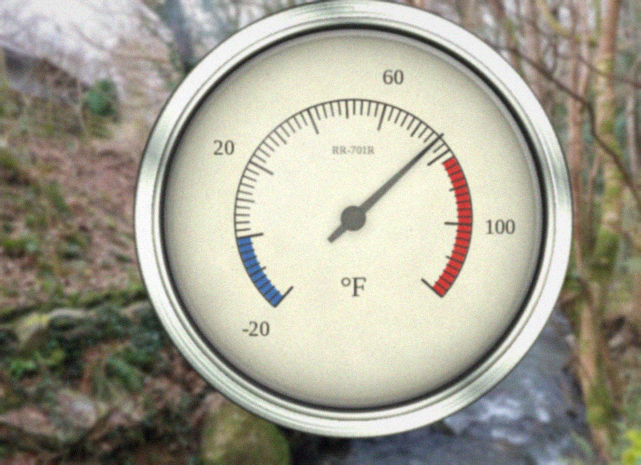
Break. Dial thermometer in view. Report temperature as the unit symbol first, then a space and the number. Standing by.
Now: °F 76
